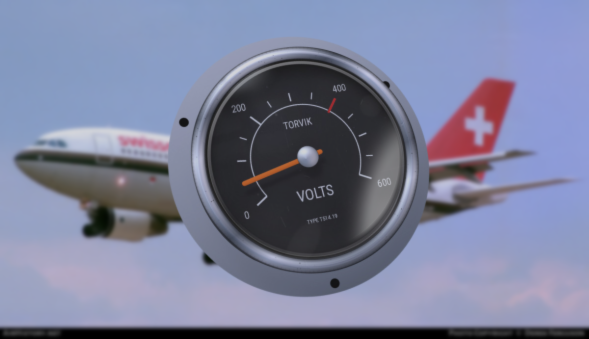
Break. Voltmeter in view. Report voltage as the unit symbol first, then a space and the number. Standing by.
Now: V 50
